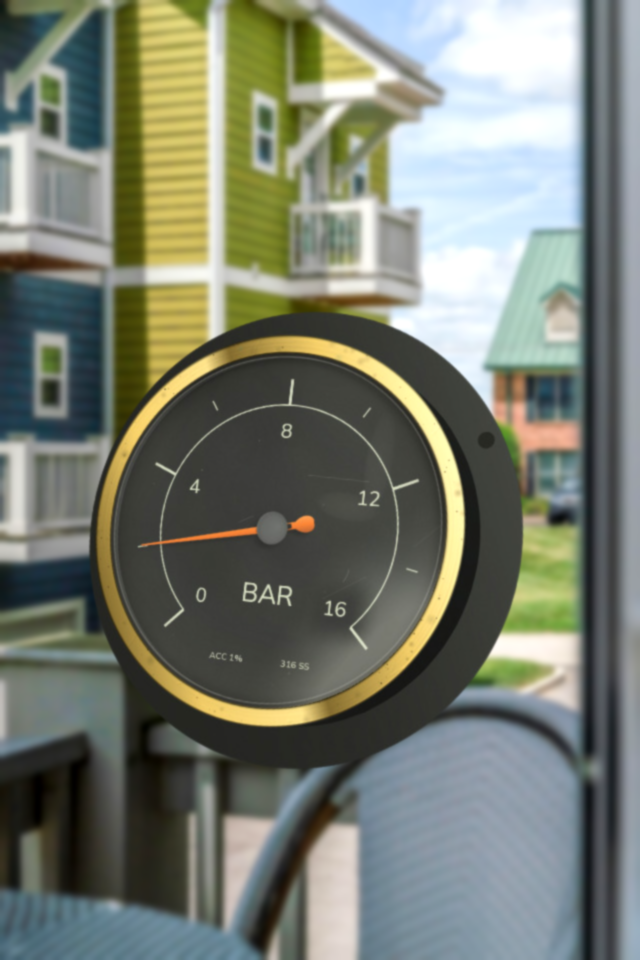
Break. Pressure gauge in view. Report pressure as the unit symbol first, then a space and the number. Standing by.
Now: bar 2
